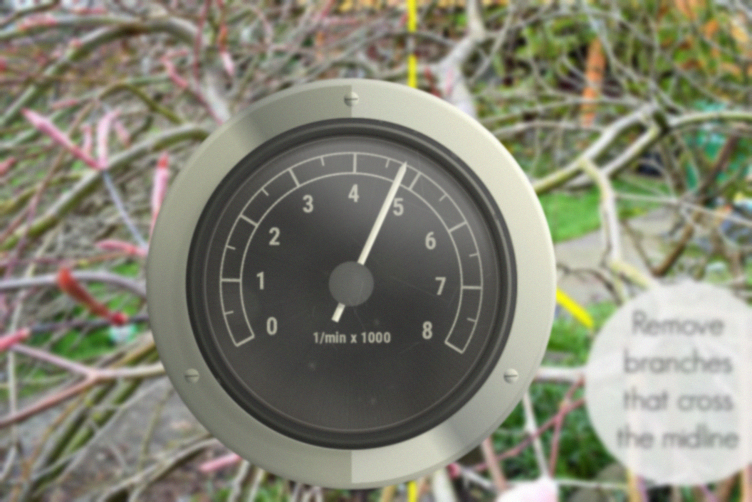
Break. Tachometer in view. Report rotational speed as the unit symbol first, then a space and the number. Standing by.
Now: rpm 4750
